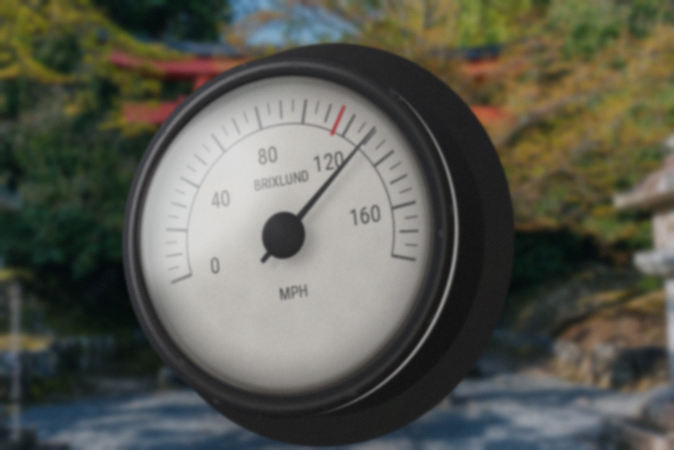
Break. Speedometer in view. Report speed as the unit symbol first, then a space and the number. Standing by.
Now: mph 130
